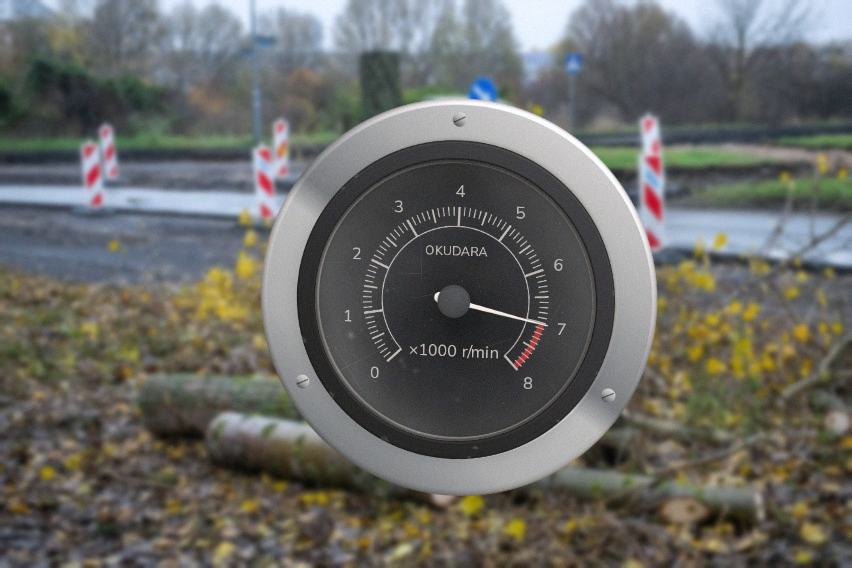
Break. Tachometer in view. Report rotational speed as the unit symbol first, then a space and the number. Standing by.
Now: rpm 7000
